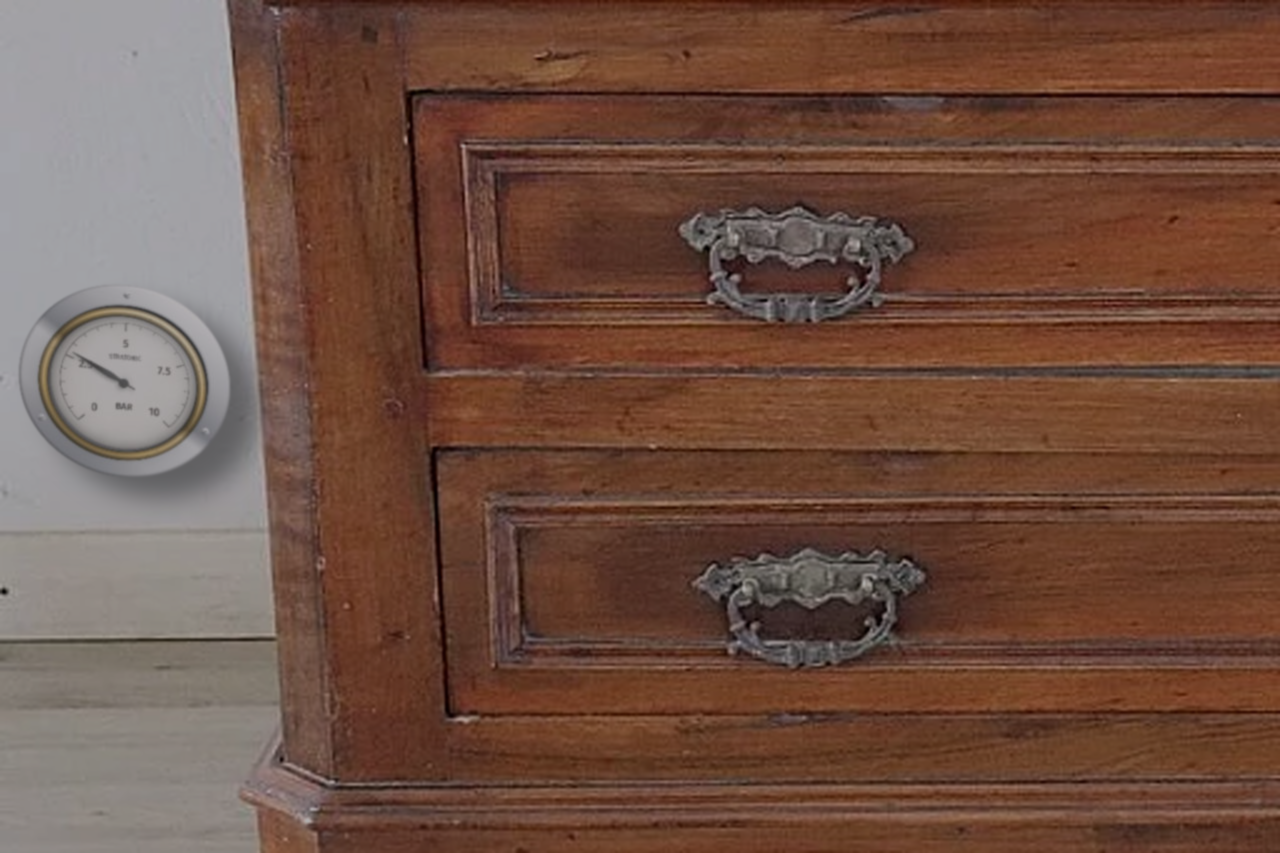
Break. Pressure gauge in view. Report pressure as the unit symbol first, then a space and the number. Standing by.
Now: bar 2.75
